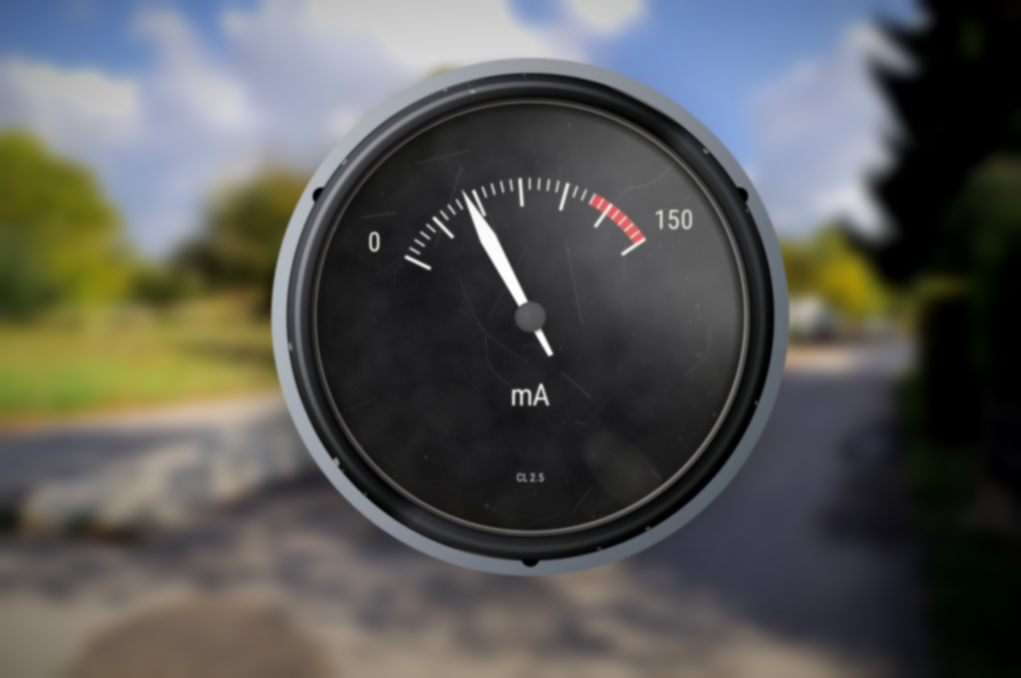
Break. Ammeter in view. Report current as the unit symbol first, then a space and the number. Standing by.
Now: mA 45
